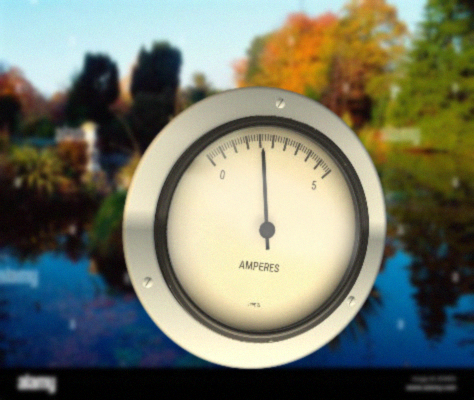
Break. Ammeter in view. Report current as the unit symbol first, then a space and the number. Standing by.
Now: A 2
